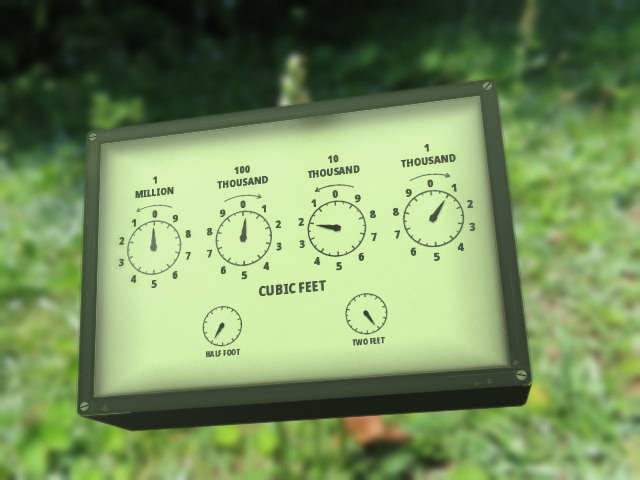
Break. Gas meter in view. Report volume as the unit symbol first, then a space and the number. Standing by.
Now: ft³ 2100
